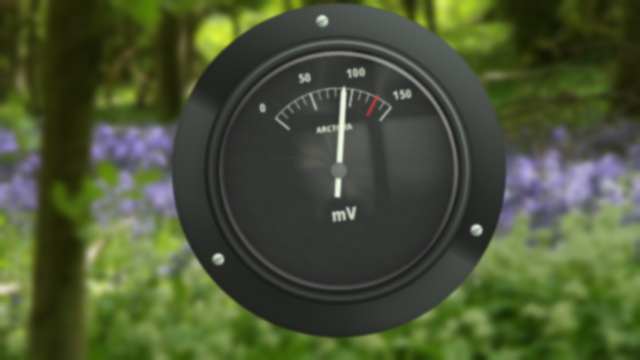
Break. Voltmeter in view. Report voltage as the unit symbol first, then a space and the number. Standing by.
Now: mV 90
